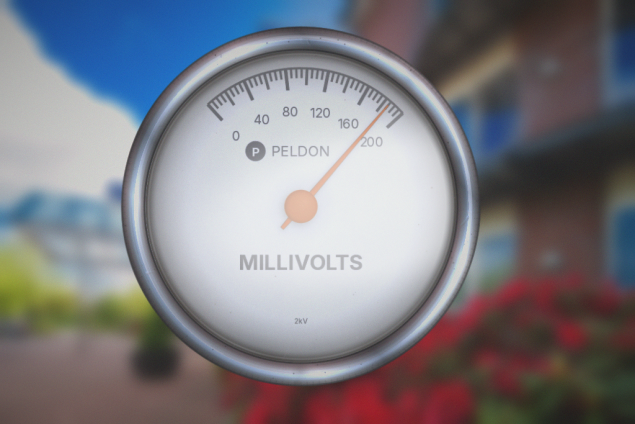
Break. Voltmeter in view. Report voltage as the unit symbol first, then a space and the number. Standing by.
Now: mV 185
